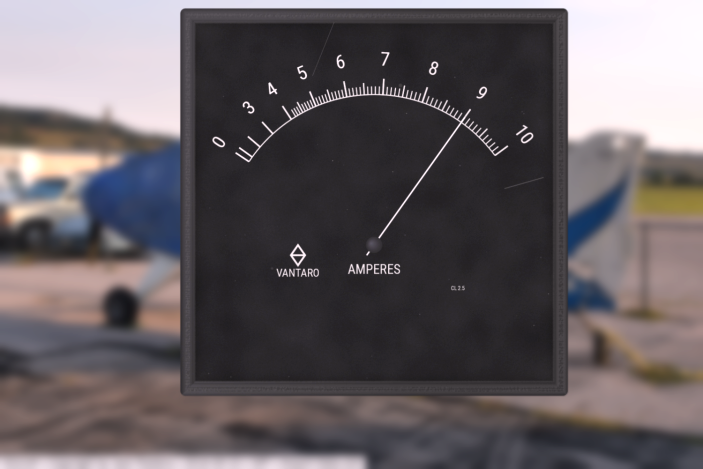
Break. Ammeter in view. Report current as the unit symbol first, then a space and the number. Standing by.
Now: A 9
